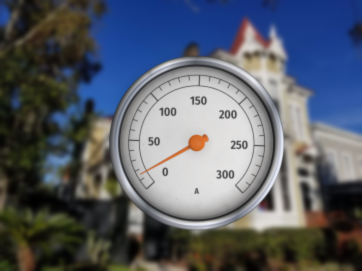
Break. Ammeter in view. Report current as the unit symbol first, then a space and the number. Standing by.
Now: A 15
